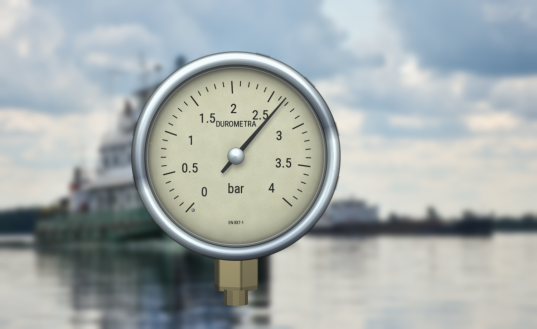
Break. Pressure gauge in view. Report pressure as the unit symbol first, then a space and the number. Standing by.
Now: bar 2.65
